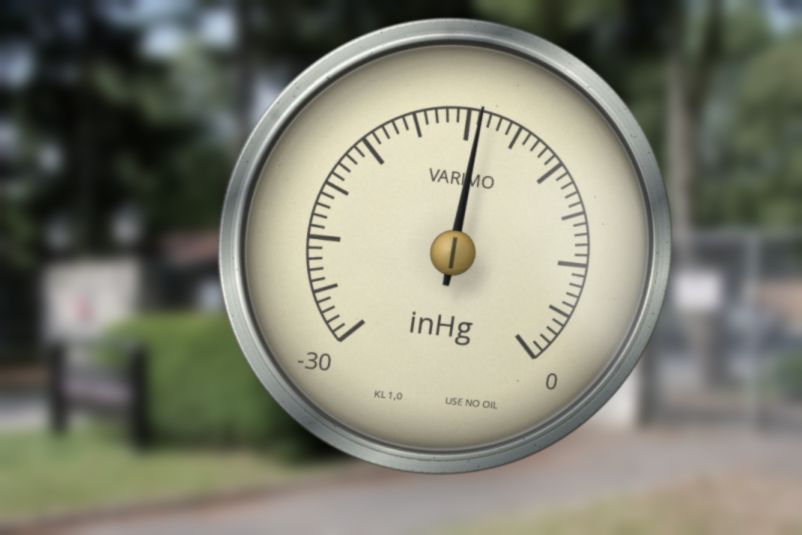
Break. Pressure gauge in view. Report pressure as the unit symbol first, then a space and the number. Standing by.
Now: inHg -14.5
